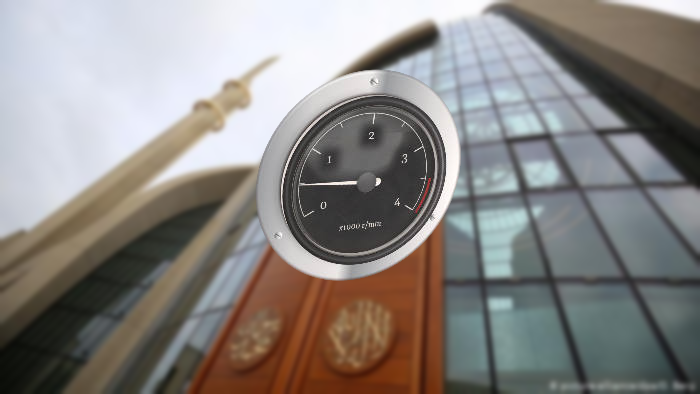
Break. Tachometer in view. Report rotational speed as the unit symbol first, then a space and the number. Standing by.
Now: rpm 500
